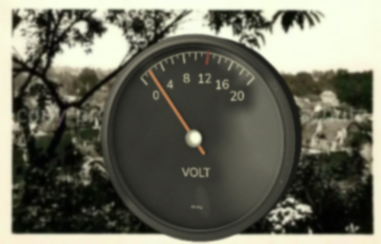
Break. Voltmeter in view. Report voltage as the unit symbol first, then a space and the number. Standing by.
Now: V 2
